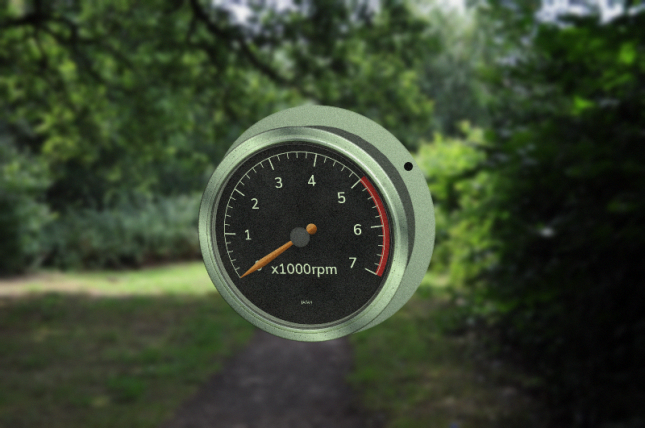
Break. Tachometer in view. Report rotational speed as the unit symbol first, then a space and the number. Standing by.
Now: rpm 0
